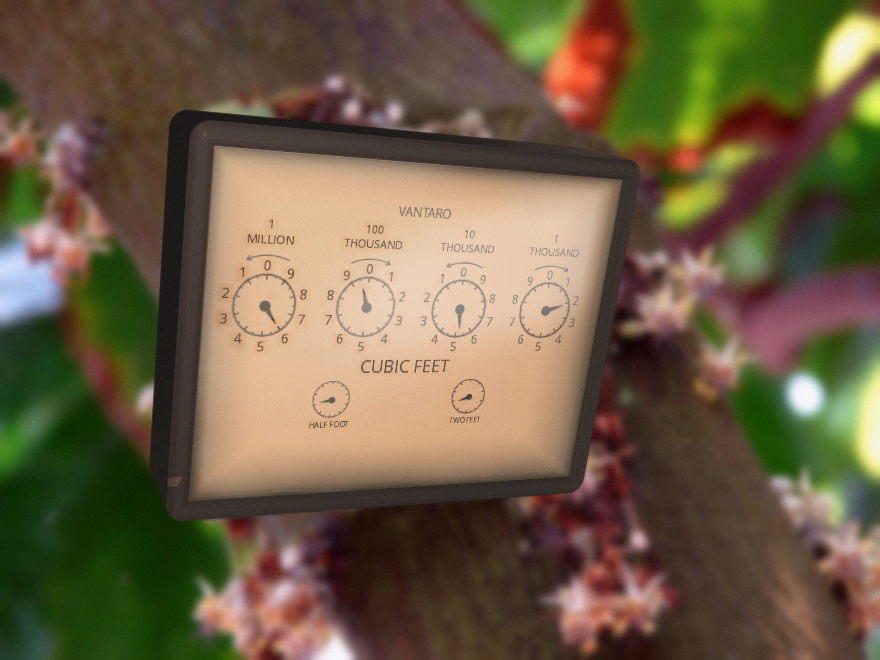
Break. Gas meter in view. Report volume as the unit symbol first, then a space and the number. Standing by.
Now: ft³ 595200
